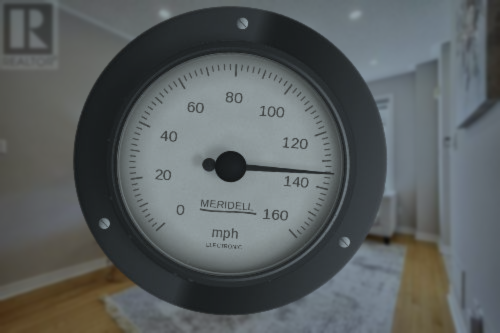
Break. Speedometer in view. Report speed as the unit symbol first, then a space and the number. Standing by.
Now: mph 134
